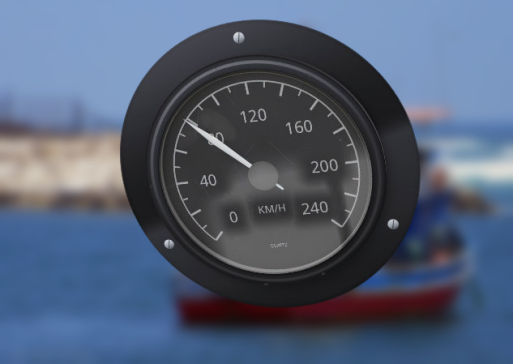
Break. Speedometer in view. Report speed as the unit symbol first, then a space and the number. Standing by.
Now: km/h 80
